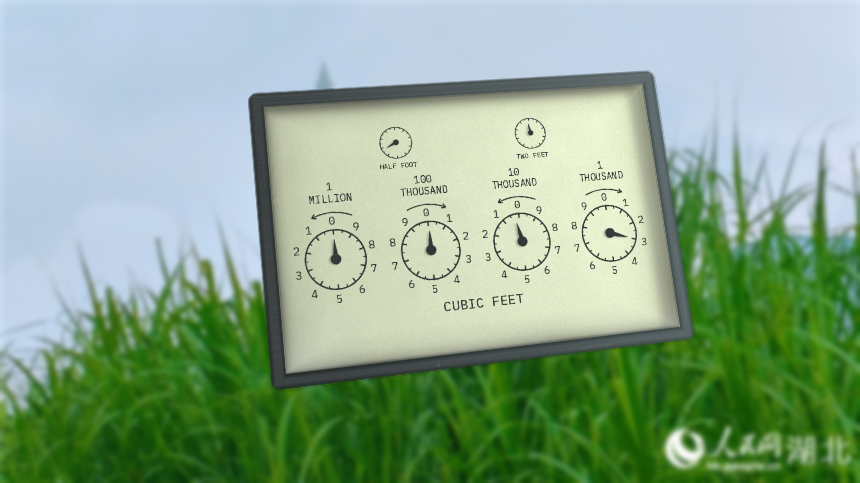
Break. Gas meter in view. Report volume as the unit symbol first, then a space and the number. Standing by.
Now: ft³ 300
